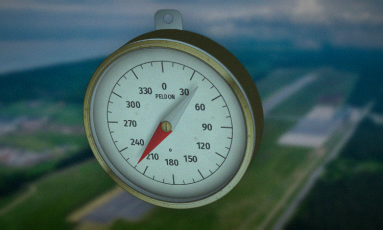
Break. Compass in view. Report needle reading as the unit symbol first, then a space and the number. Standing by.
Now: ° 220
